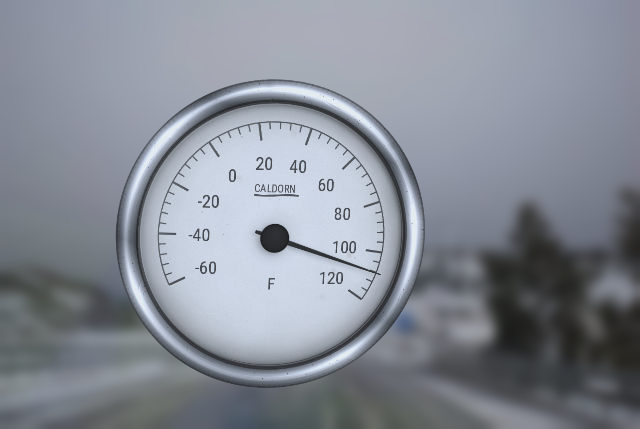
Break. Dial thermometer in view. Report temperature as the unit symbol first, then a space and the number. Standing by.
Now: °F 108
